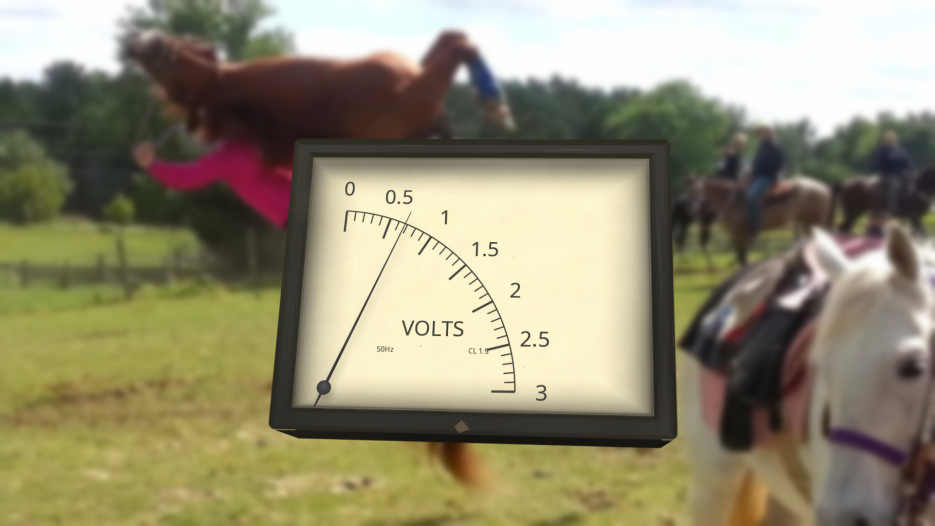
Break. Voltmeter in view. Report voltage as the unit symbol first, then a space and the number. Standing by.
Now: V 0.7
